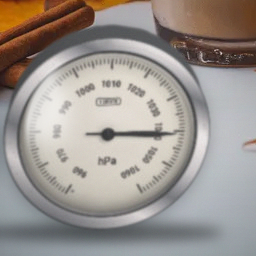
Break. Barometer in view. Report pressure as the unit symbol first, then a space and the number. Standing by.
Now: hPa 1040
